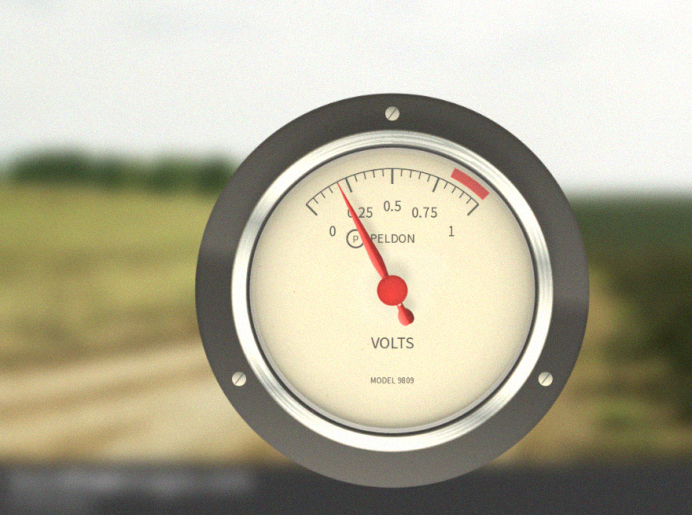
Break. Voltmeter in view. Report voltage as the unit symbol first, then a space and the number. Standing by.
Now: V 0.2
